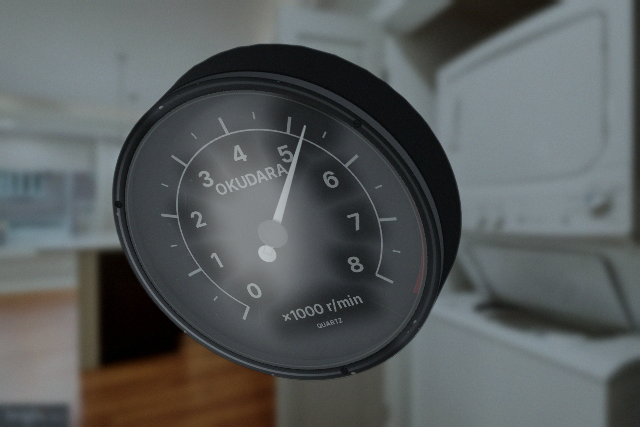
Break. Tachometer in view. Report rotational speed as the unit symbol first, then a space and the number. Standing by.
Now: rpm 5250
